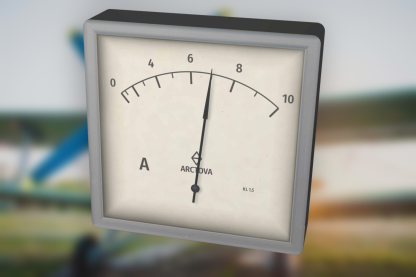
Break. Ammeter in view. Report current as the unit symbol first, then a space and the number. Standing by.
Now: A 7
